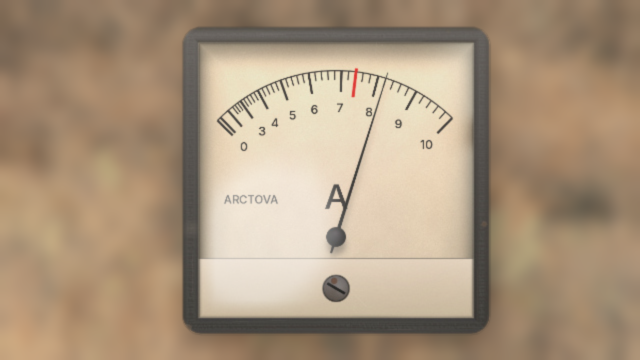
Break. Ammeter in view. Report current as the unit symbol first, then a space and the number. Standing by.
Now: A 8.2
